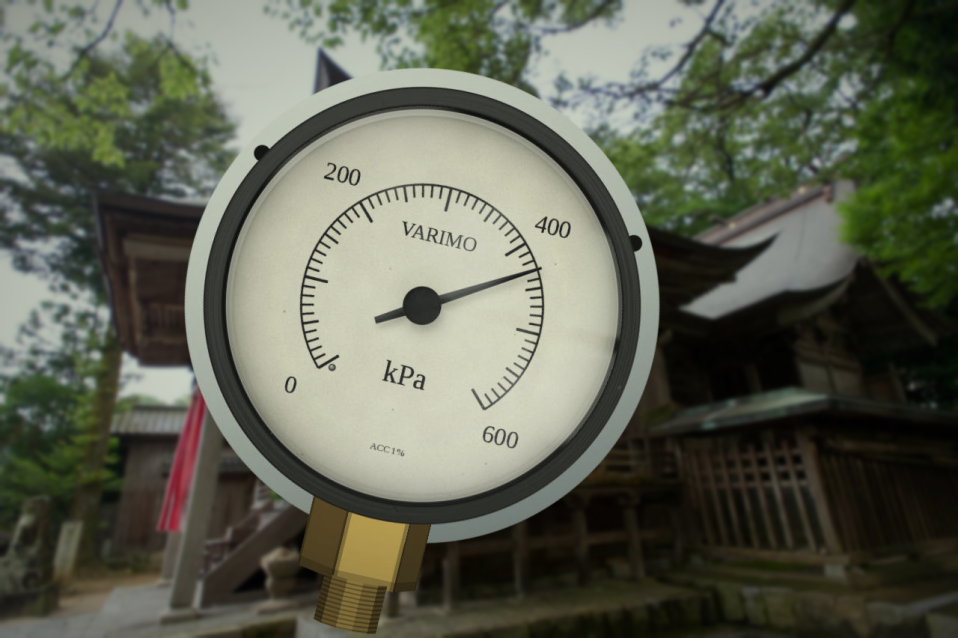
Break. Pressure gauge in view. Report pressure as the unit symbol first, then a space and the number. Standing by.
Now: kPa 430
